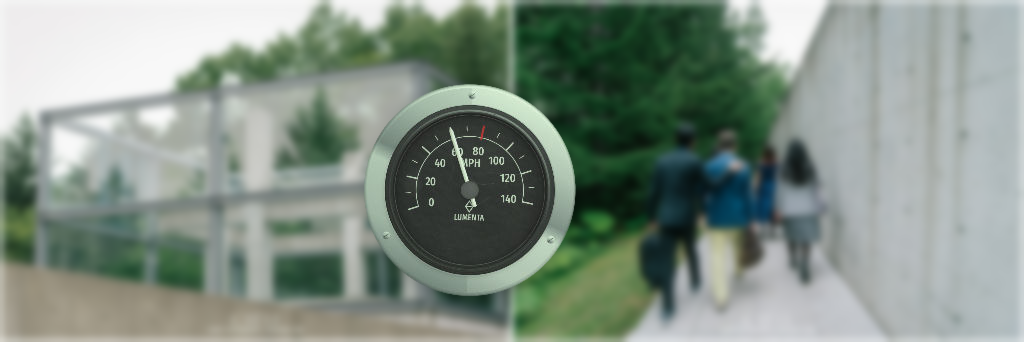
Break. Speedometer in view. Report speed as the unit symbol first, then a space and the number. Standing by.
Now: mph 60
